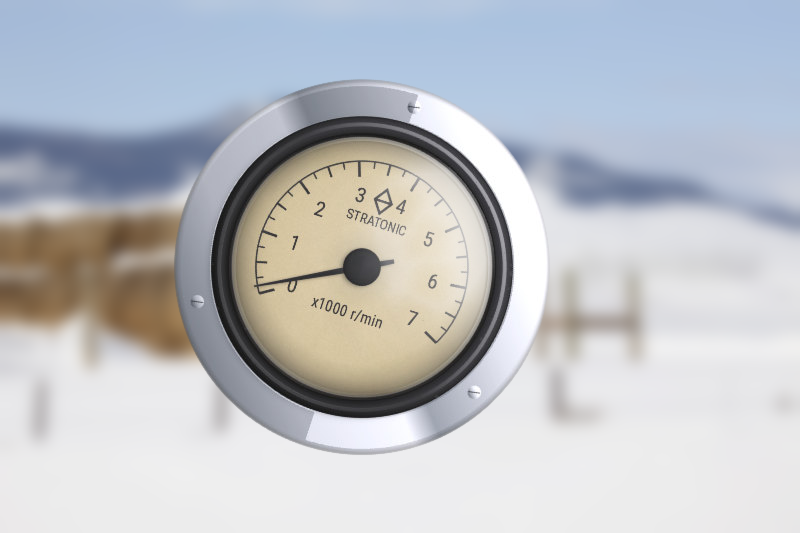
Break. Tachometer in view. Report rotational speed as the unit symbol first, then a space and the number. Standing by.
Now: rpm 125
